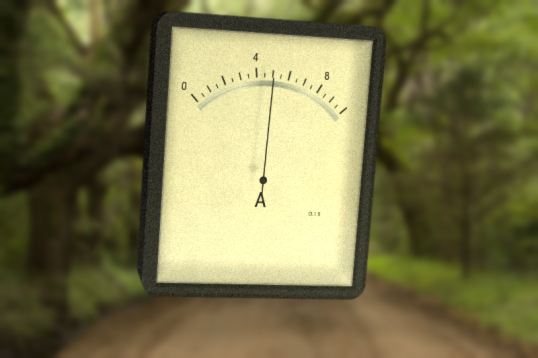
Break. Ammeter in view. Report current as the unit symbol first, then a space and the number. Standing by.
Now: A 5
